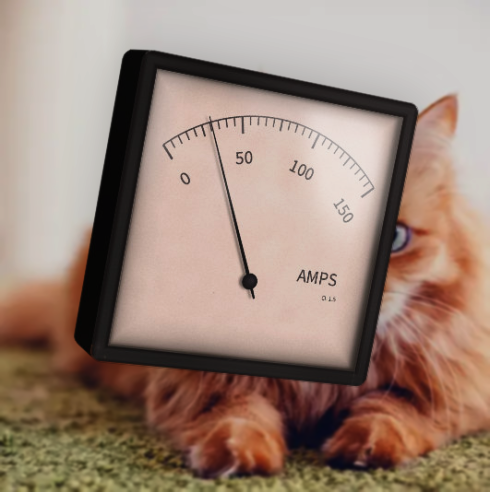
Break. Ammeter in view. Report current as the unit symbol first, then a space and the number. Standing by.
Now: A 30
